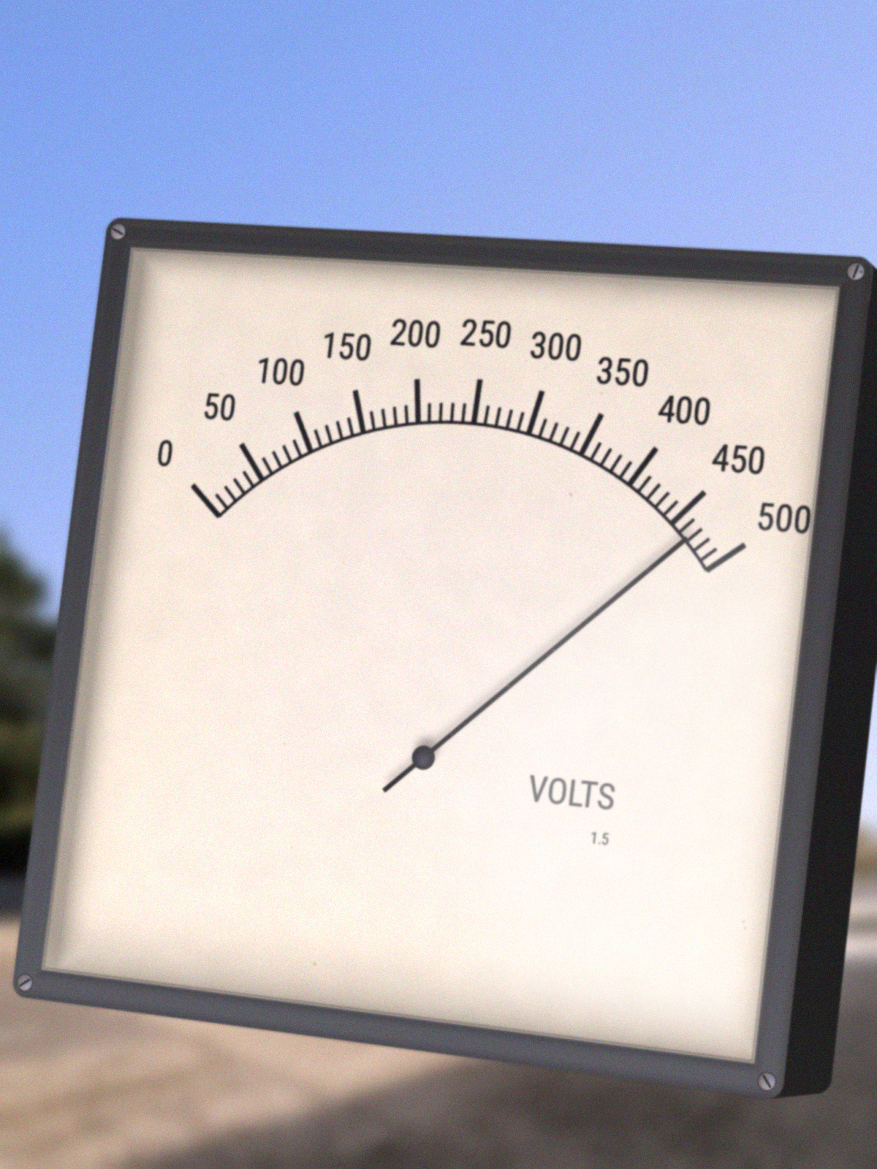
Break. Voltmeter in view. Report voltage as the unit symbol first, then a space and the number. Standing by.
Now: V 470
